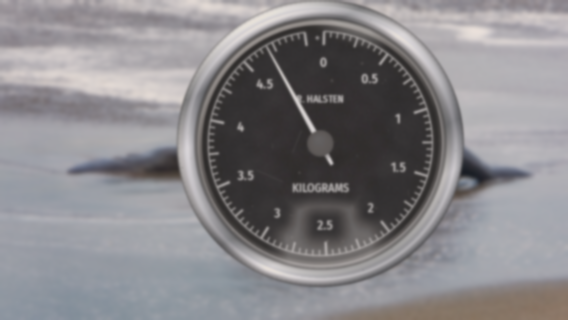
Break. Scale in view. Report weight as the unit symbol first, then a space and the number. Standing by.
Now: kg 4.7
